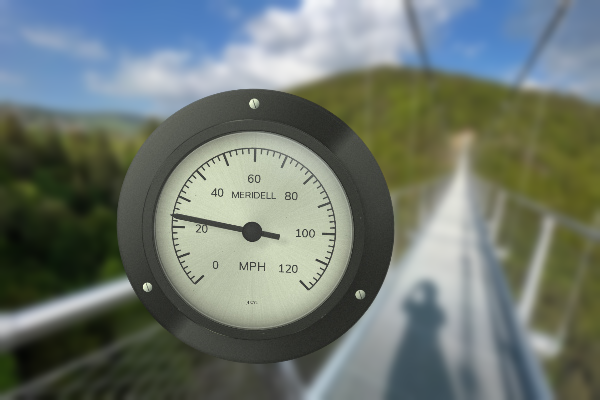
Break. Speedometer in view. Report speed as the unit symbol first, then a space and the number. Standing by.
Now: mph 24
